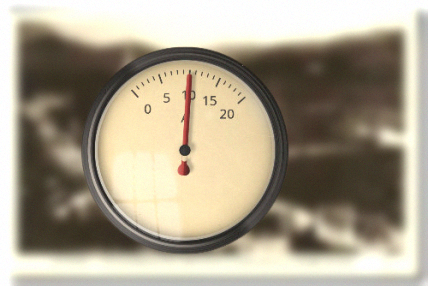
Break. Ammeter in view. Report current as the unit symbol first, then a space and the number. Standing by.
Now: A 10
